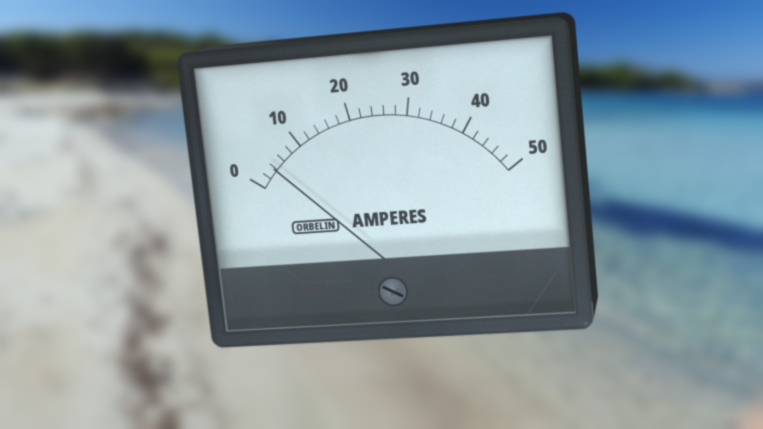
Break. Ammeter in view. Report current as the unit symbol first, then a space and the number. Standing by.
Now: A 4
